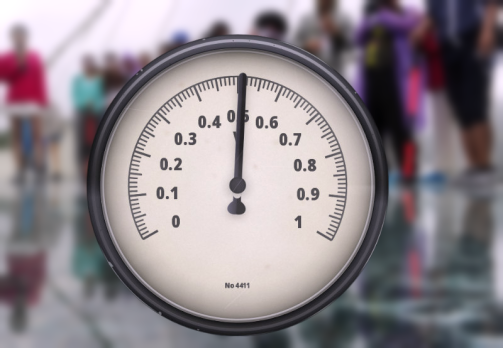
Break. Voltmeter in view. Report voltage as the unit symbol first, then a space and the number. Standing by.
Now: V 0.51
